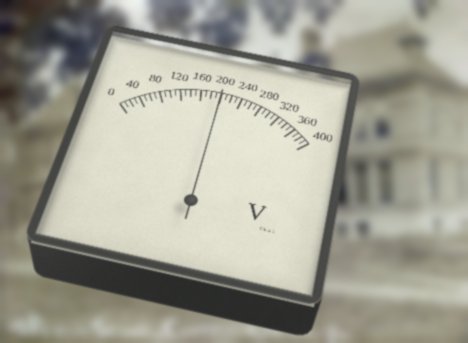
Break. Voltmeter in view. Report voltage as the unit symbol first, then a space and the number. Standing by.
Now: V 200
